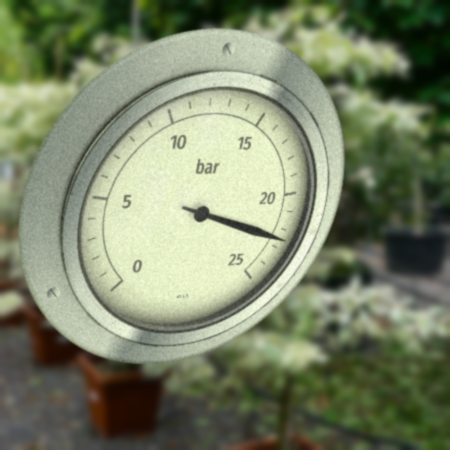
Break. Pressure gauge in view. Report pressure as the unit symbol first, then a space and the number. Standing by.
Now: bar 22.5
